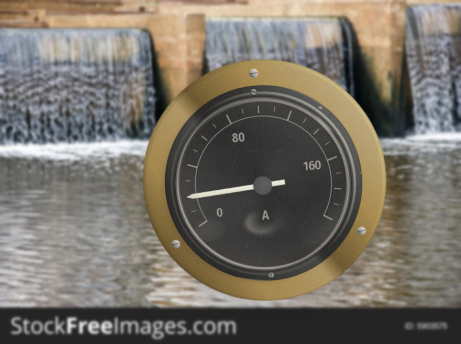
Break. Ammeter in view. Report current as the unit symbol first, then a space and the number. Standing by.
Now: A 20
